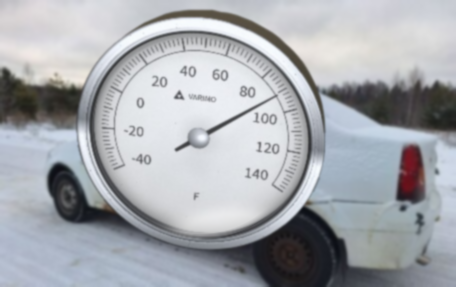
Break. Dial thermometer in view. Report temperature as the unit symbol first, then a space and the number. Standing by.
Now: °F 90
